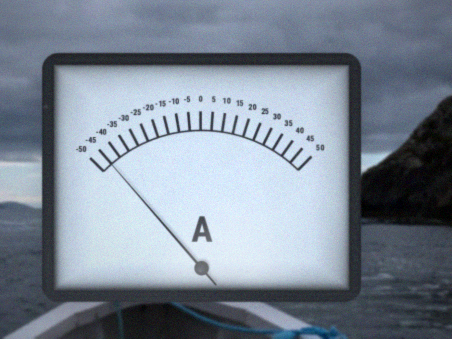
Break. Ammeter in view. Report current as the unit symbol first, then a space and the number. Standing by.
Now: A -45
